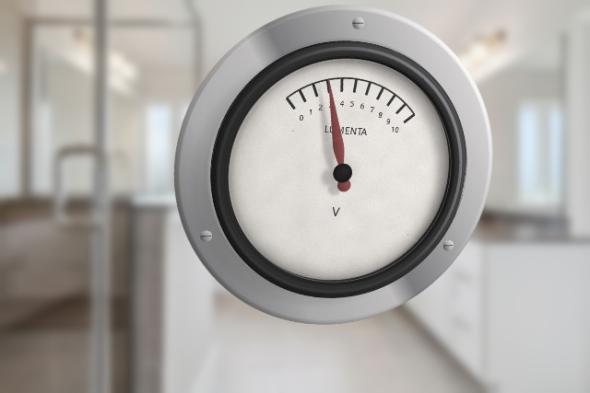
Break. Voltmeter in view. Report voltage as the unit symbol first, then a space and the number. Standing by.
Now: V 3
